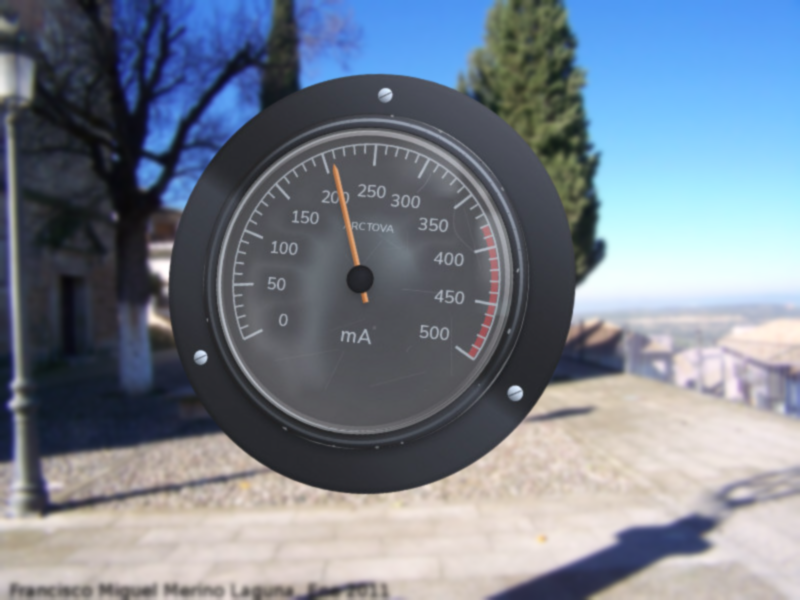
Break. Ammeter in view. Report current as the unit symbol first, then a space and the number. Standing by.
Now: mA 210
